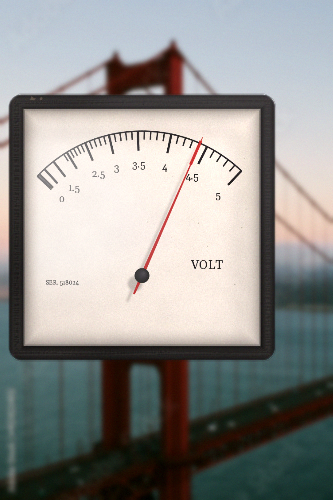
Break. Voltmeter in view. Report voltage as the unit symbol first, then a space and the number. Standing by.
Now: V 4.4
